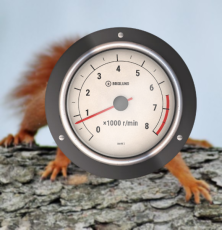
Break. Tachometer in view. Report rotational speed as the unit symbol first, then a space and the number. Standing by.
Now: rpm 750
